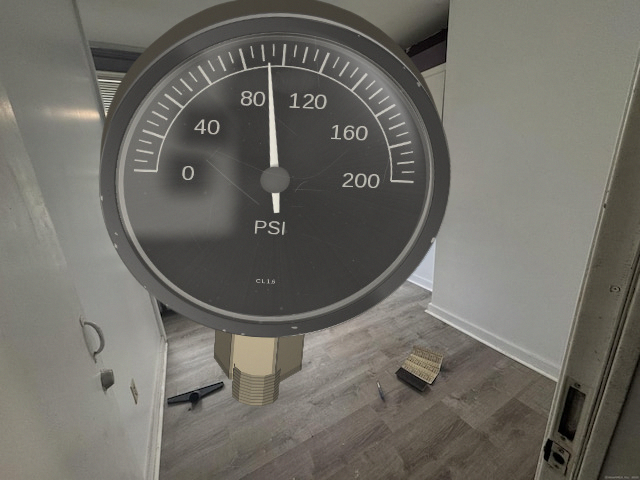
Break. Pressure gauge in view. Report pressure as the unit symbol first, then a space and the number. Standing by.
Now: psi 92.5
